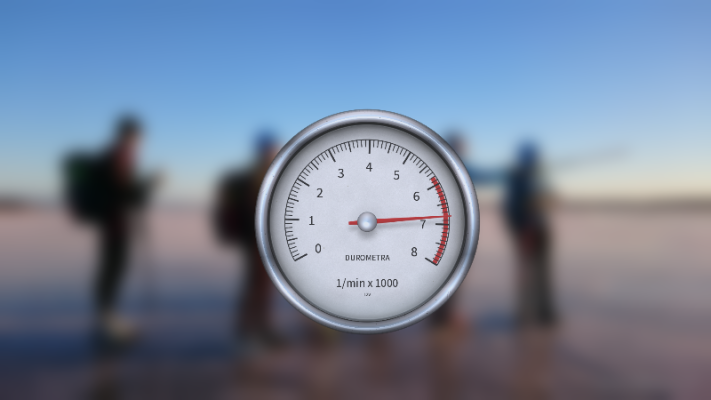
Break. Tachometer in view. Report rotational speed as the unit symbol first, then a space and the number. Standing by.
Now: rpm 6800
